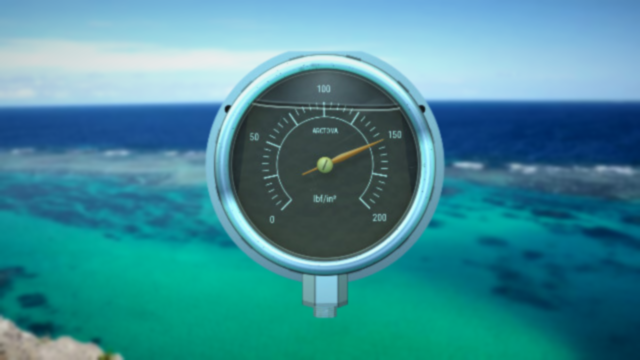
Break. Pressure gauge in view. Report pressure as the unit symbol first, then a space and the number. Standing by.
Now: psi 150
